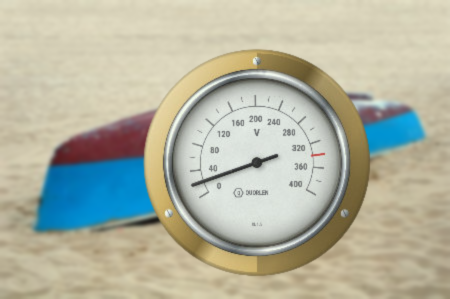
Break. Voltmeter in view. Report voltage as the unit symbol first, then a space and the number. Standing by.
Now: V 20
